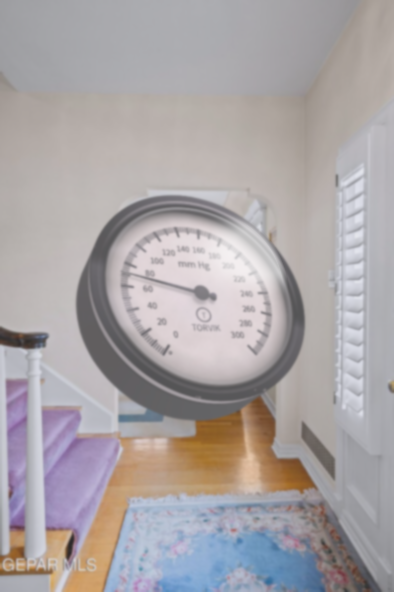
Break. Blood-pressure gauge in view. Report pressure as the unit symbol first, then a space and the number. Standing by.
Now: mmHg 70
